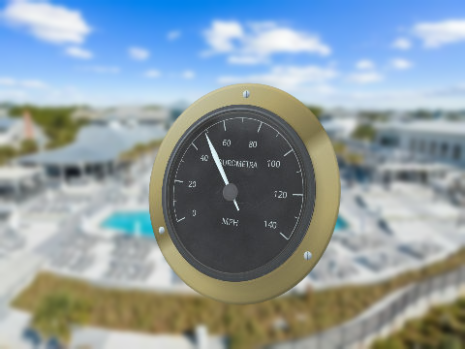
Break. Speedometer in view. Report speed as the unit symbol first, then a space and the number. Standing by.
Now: mph 50
